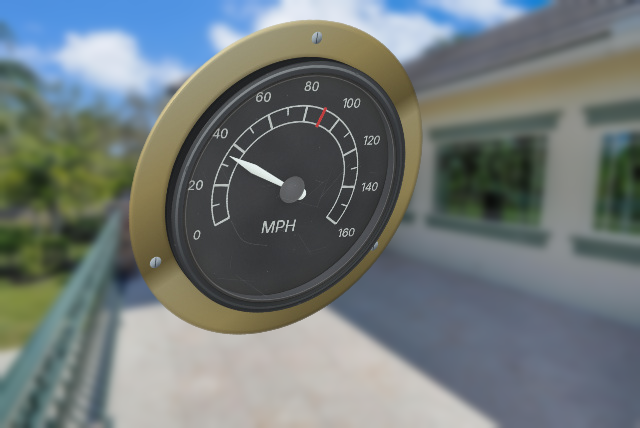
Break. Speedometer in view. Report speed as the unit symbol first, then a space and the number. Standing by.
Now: mph 35
